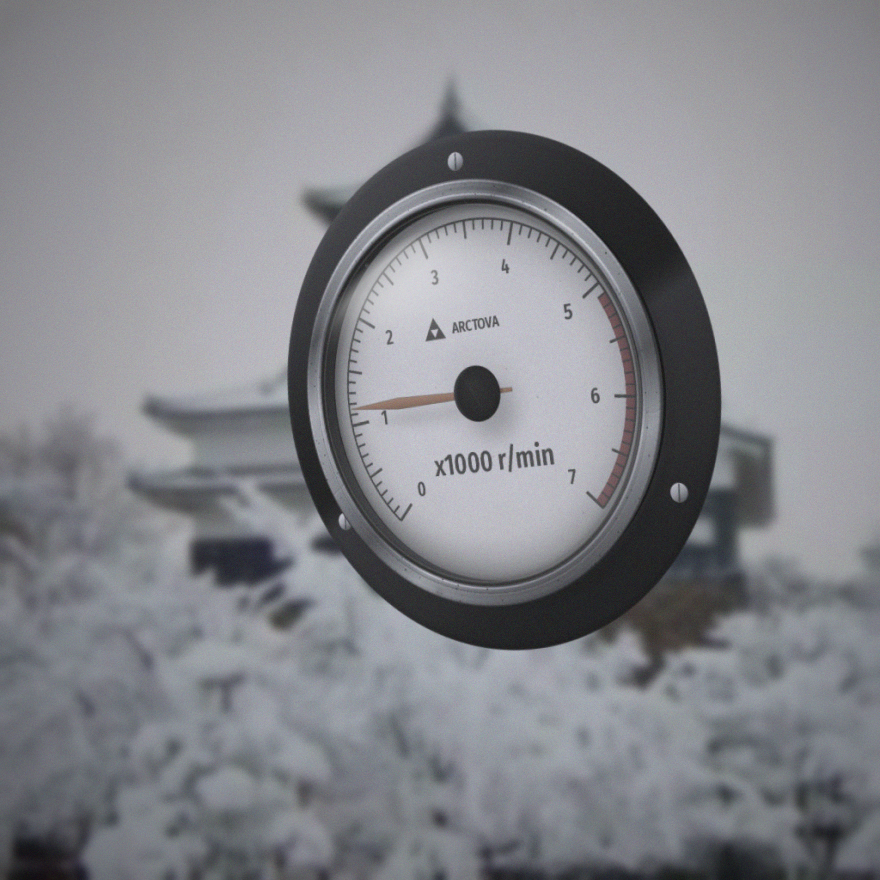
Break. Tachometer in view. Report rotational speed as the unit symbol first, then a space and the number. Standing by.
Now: rpm 1150
